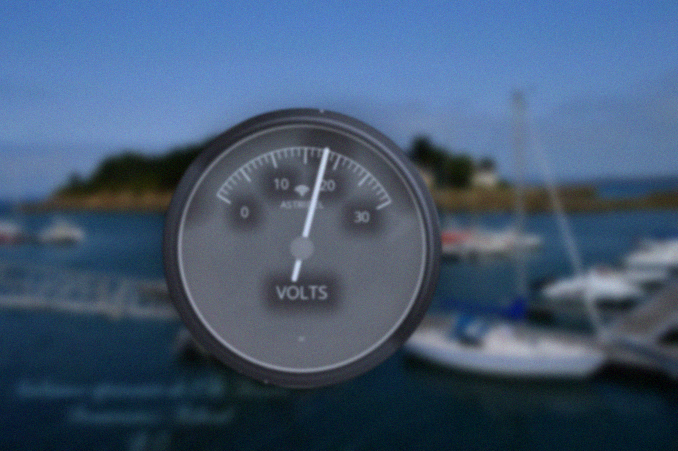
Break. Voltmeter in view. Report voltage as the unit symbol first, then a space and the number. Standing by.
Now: V 18
